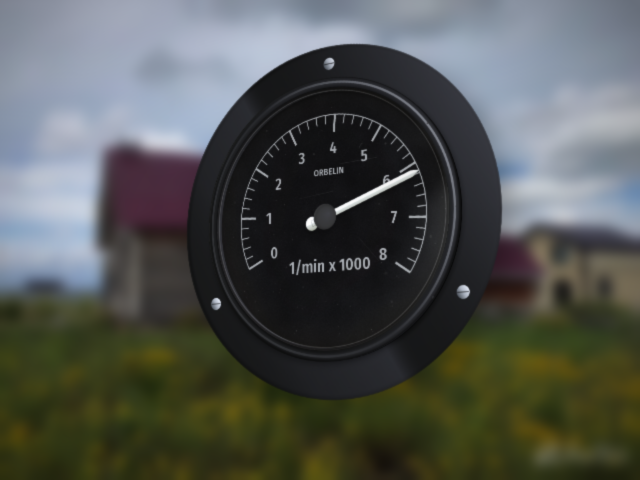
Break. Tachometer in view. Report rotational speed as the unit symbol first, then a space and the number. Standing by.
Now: rpm 6200
